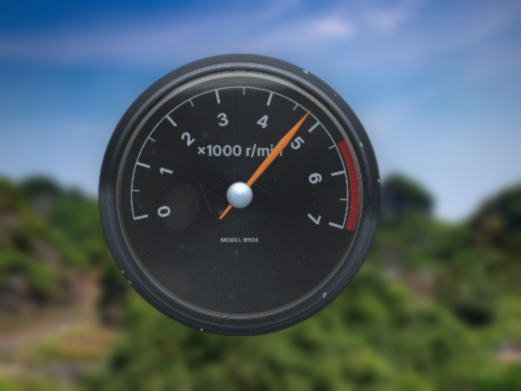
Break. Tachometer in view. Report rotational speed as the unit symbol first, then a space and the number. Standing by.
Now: rpm 4750
